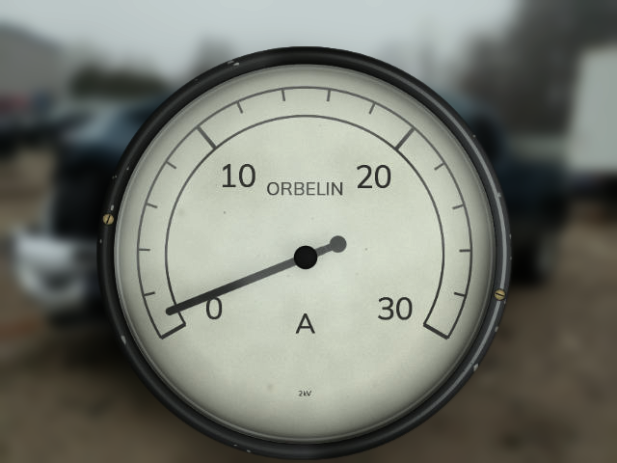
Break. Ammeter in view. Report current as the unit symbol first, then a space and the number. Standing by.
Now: A 1
